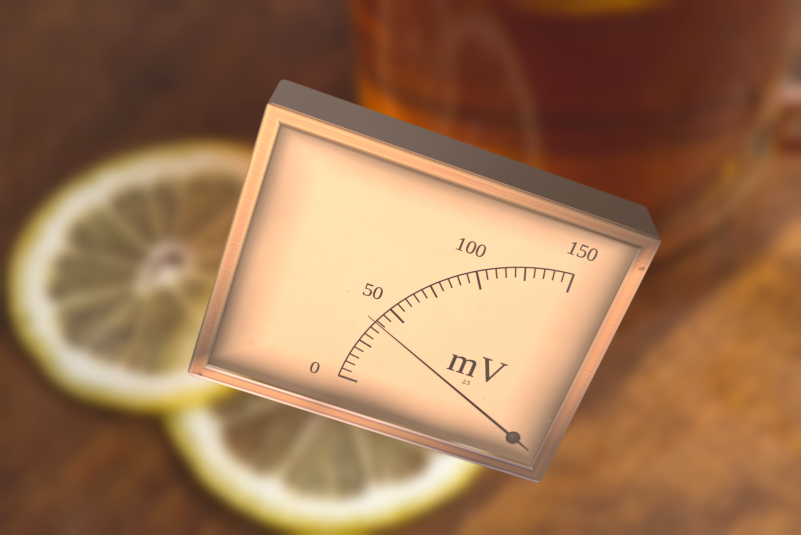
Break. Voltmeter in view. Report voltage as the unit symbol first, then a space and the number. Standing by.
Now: mV 40
